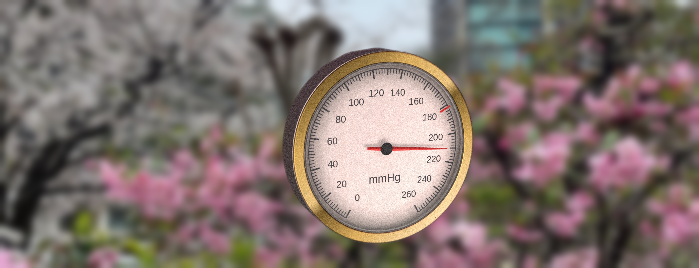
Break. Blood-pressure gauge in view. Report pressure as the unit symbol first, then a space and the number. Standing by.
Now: mmHg 210
